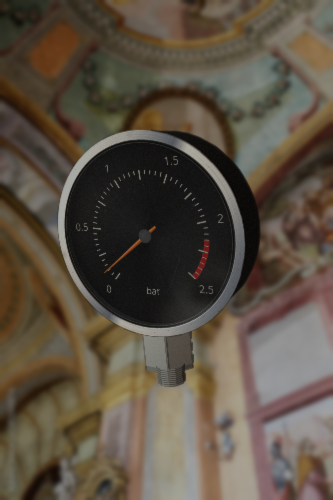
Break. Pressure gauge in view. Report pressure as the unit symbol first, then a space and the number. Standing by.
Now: bar 0.1
